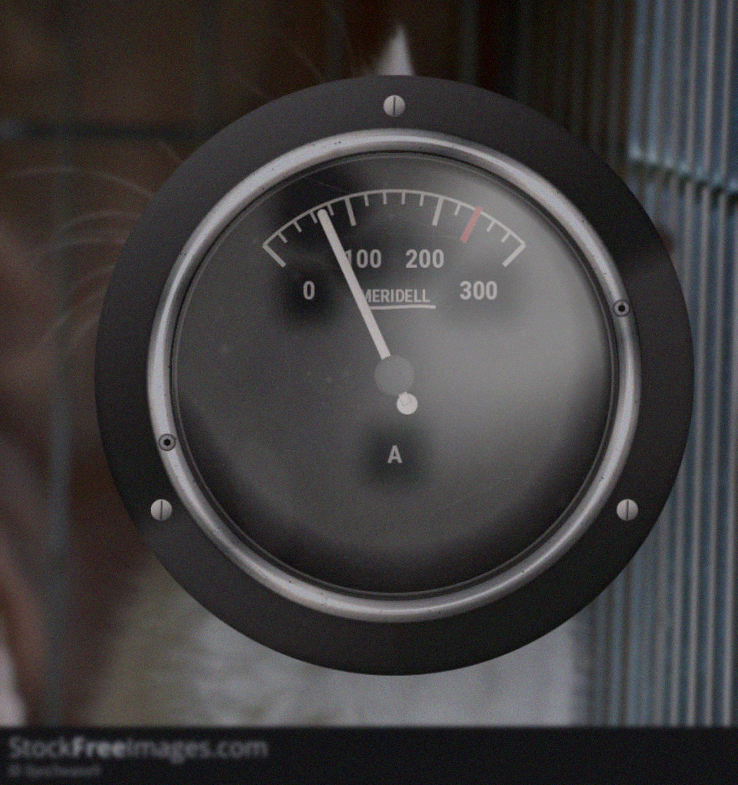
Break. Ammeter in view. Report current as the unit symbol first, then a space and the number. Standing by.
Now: A 70
